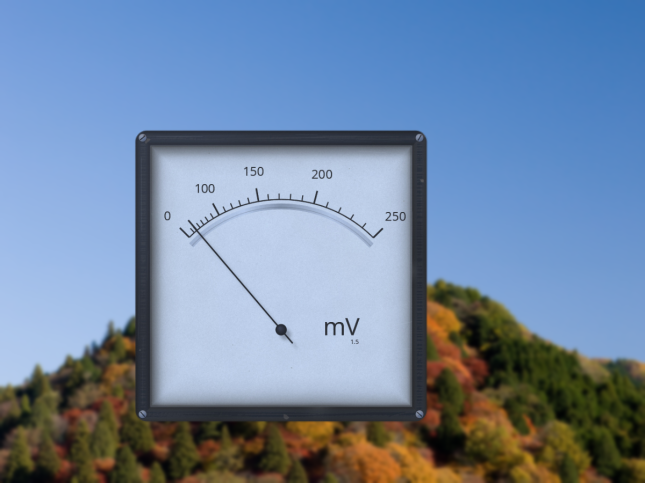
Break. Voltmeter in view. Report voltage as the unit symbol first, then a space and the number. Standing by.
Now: mV 50
